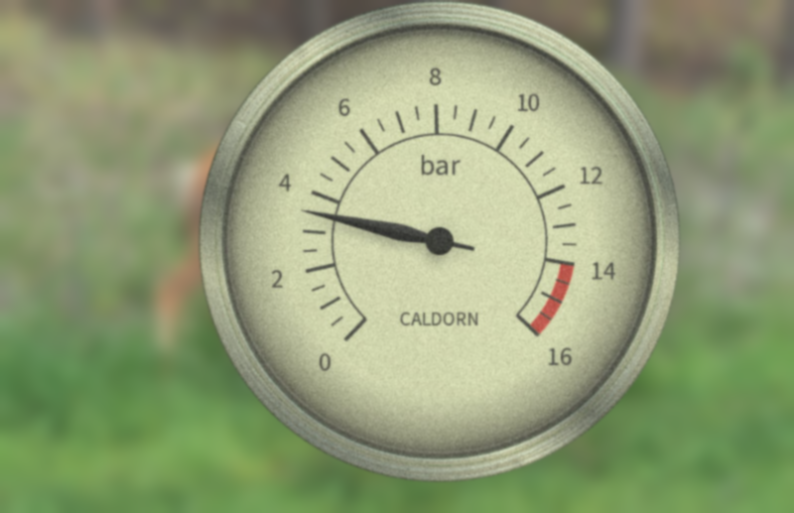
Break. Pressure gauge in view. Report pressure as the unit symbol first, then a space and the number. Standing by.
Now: bar 3.5
